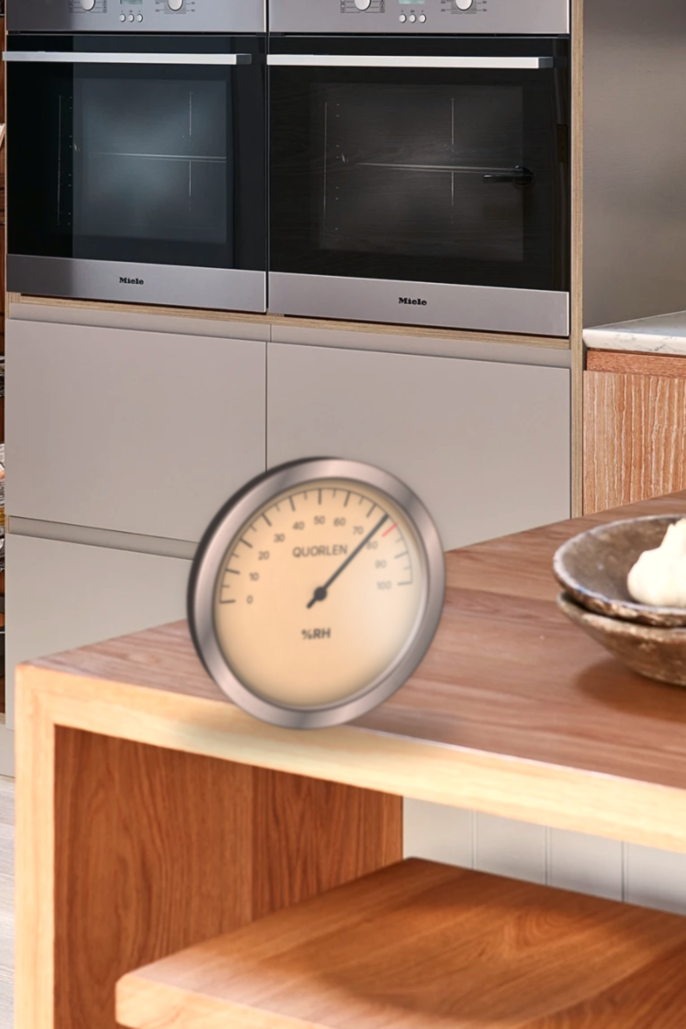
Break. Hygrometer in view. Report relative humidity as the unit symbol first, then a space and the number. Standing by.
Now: % 75
